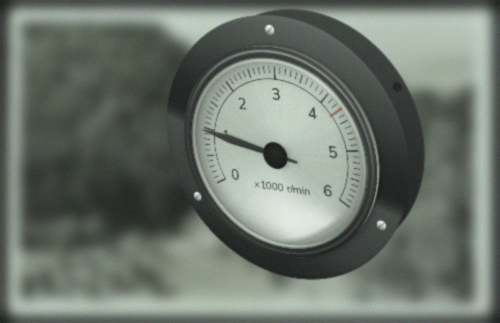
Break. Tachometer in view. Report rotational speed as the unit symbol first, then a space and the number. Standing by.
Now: rpm 1000
